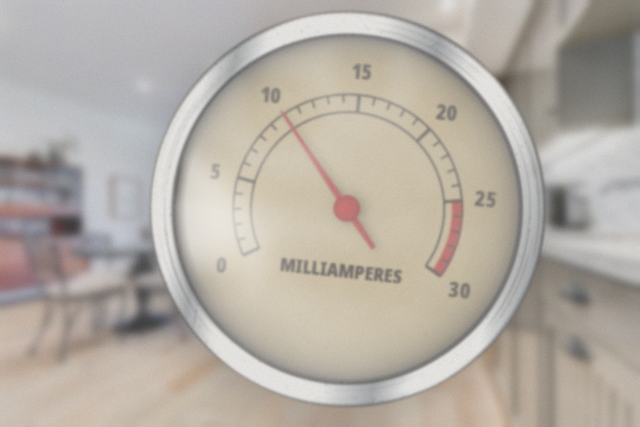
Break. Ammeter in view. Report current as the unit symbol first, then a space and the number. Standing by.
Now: mA 10
